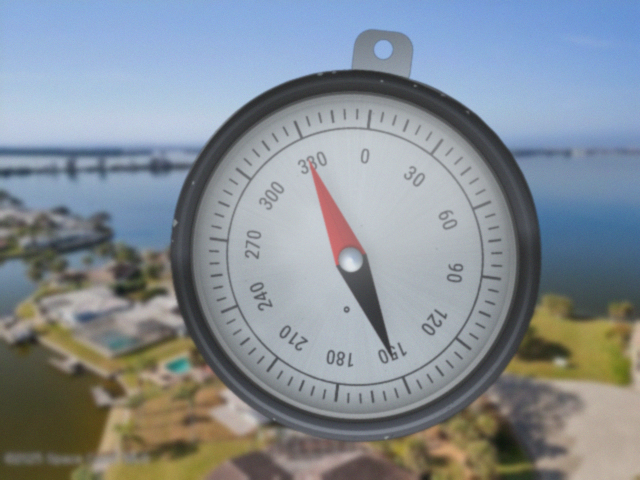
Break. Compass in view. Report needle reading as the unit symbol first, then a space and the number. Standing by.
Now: ° 330
